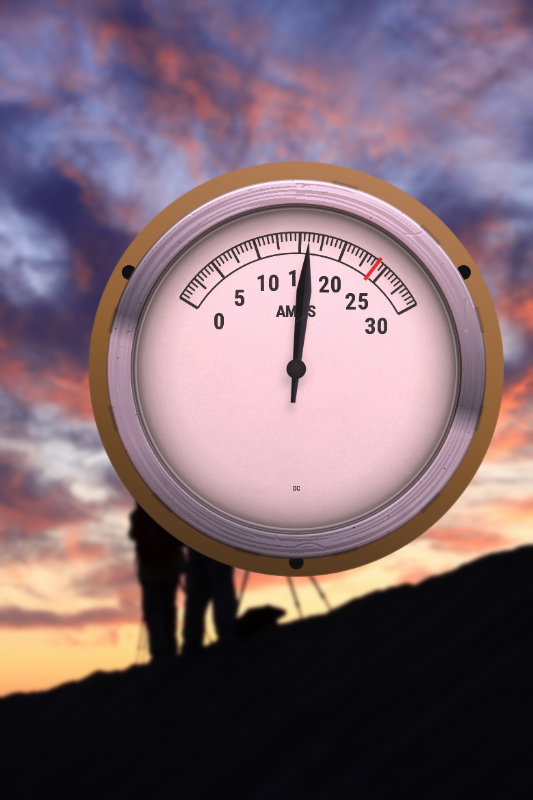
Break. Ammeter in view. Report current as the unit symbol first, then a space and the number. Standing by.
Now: A 16
